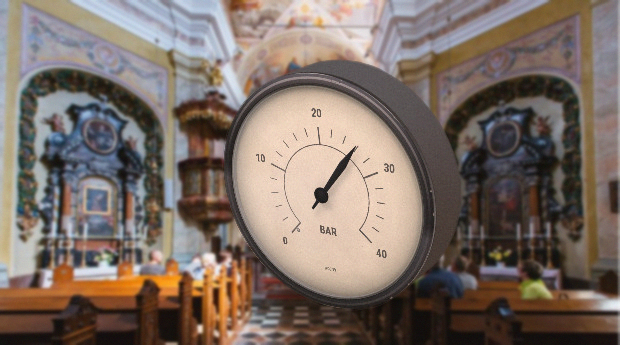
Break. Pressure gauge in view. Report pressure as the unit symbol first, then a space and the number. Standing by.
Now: bar 26
